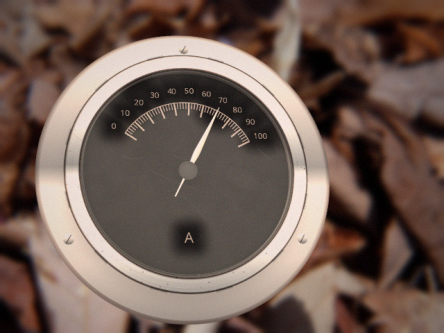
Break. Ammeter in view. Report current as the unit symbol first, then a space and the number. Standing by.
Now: A 70
